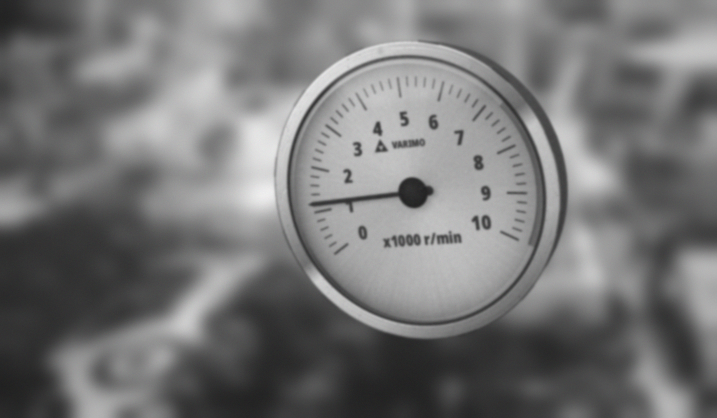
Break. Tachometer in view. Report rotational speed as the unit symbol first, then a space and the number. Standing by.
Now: rpm 1200
